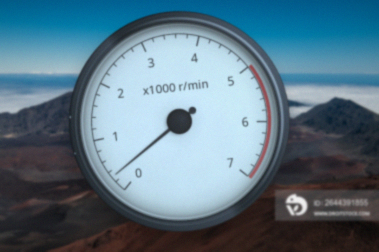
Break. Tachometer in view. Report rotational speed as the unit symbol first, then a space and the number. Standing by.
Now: rpm 300
